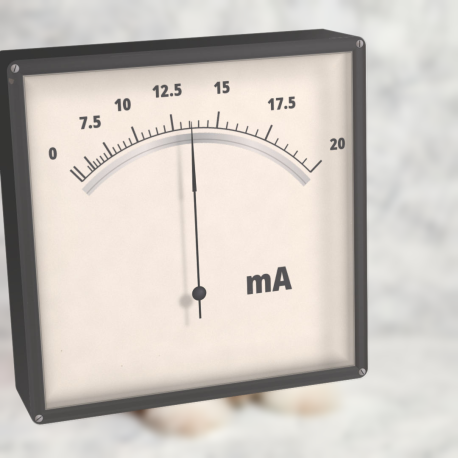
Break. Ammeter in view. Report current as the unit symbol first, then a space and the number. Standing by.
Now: mA 13.5
